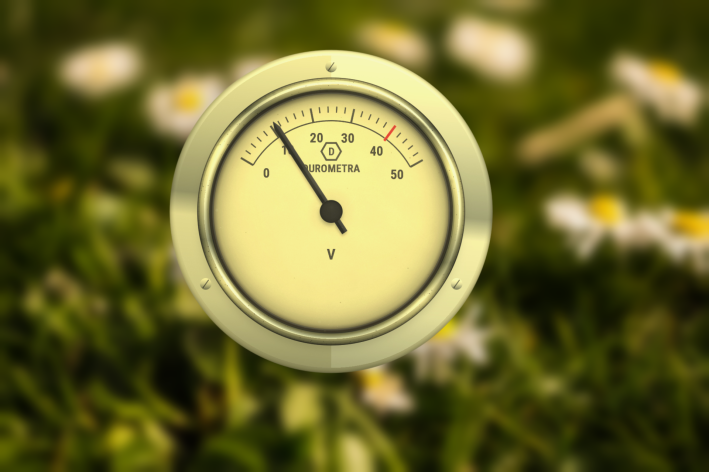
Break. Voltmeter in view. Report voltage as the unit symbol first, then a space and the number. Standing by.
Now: V 11
